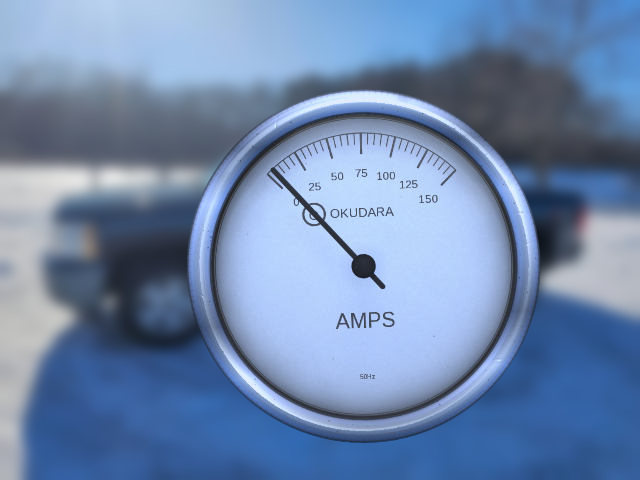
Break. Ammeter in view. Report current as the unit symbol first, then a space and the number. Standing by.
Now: A 5
